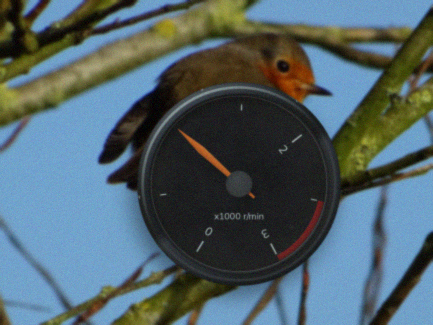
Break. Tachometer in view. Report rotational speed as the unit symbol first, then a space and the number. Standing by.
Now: rpm 1000
